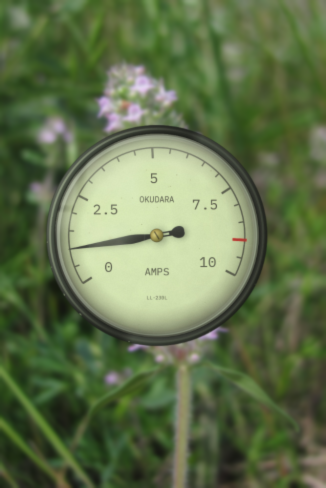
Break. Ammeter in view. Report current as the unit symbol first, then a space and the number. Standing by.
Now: A 1
